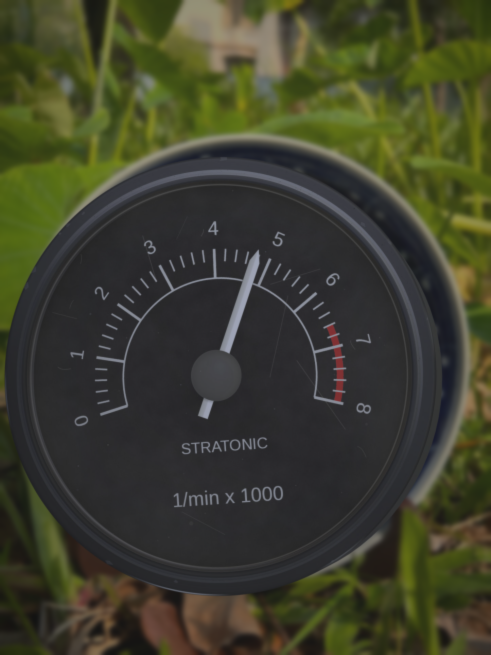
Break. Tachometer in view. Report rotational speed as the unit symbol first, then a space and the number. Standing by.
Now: rpm 4800
